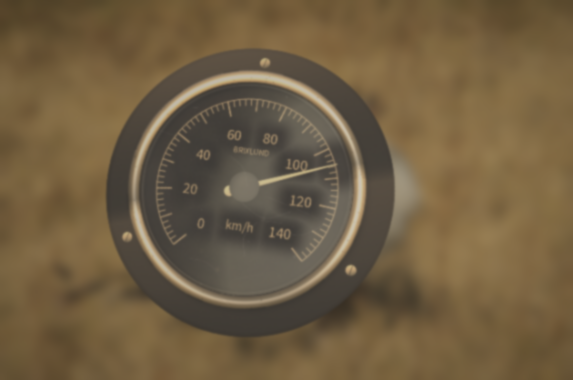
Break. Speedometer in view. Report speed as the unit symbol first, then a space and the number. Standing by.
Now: km/h 106
